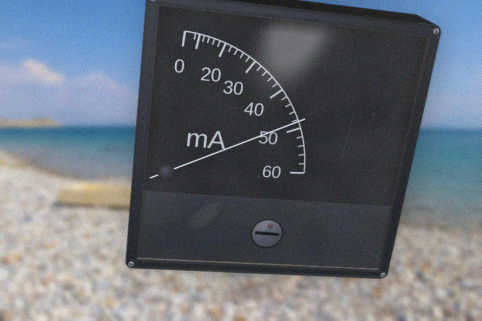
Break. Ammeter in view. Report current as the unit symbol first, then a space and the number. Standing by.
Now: mA 48
